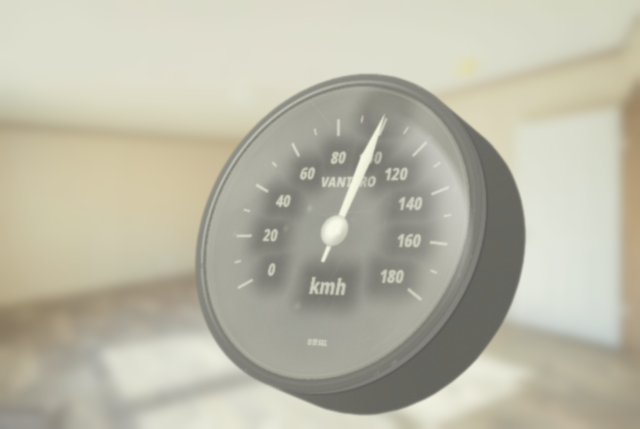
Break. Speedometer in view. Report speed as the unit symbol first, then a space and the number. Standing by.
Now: km/h 100
